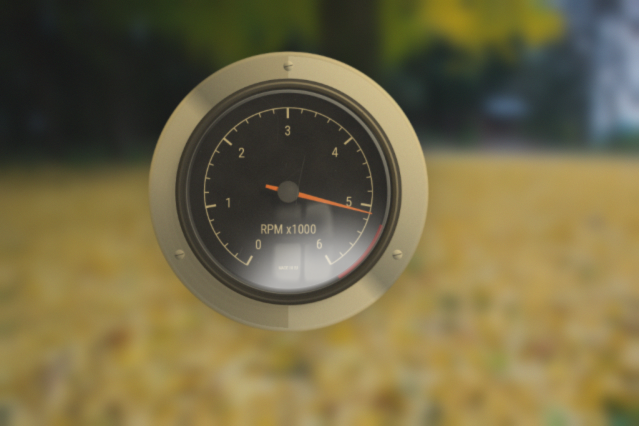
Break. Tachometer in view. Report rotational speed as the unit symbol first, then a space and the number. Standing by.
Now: rpm 5100
